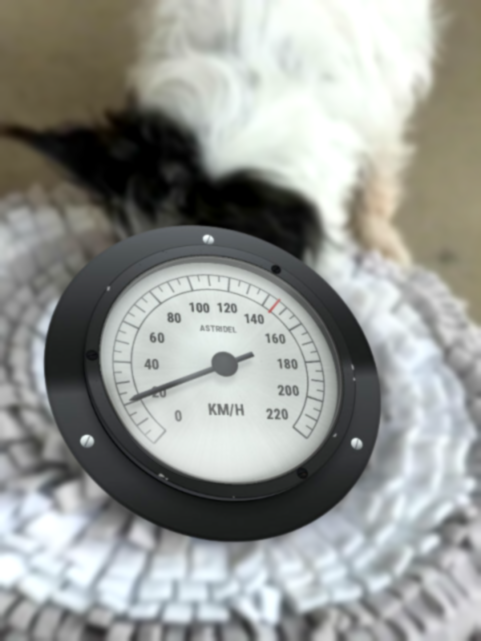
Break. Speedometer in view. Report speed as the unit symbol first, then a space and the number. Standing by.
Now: km/h 20
